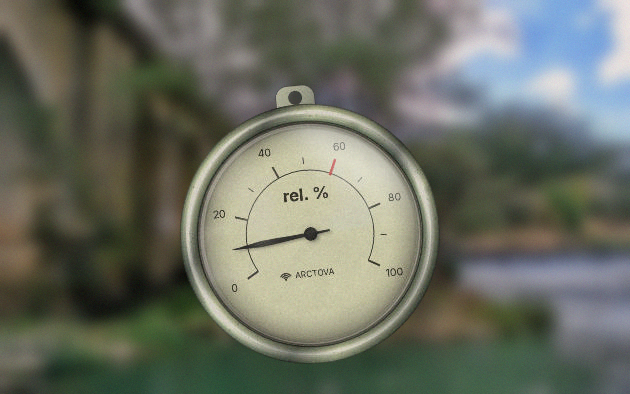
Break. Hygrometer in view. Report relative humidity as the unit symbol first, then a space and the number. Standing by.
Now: % 10
